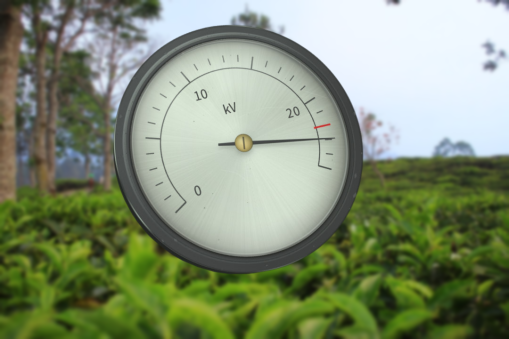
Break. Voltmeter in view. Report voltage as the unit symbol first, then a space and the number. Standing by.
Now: kV 23
